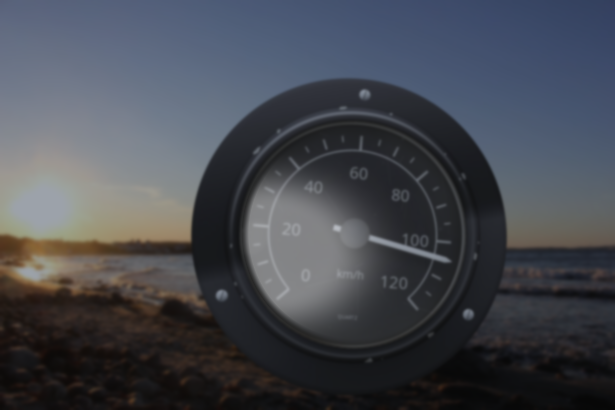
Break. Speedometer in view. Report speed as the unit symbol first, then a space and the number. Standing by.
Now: km/h 105
